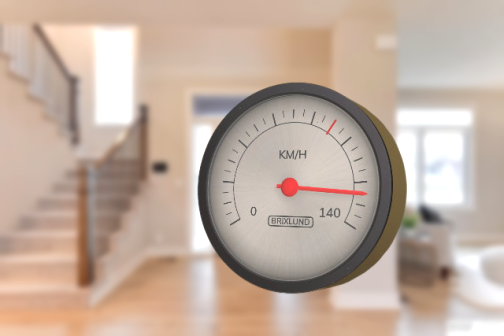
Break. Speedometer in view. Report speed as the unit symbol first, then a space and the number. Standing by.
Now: km/h 125
